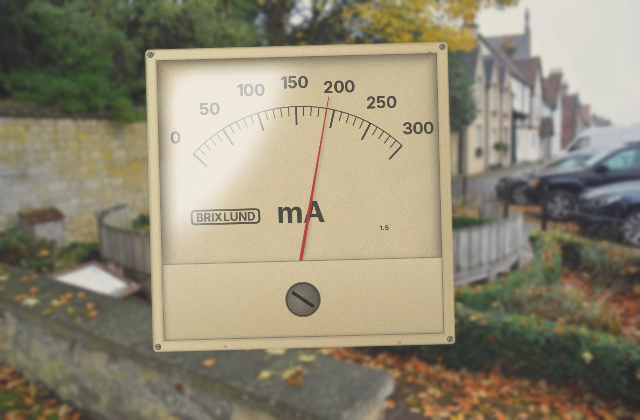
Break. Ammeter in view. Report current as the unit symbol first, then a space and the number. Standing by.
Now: mA 190
